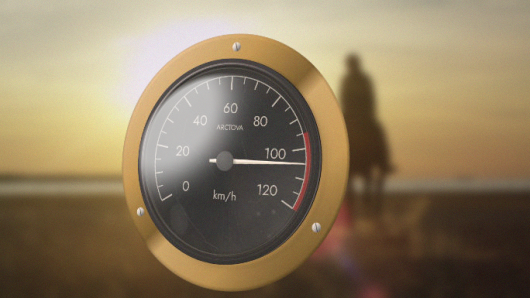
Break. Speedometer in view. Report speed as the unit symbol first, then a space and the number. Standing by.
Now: km/h 105
